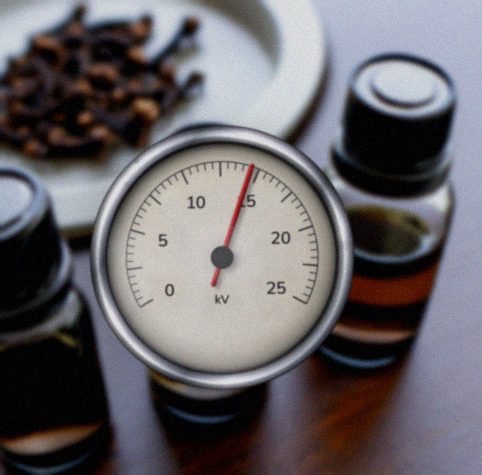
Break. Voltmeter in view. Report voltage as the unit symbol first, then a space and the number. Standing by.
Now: kV 14.5
